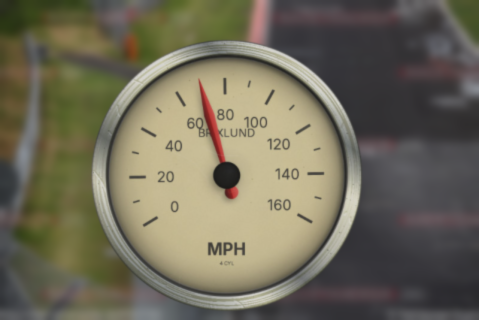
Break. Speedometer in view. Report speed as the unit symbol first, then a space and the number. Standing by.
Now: mph 70
